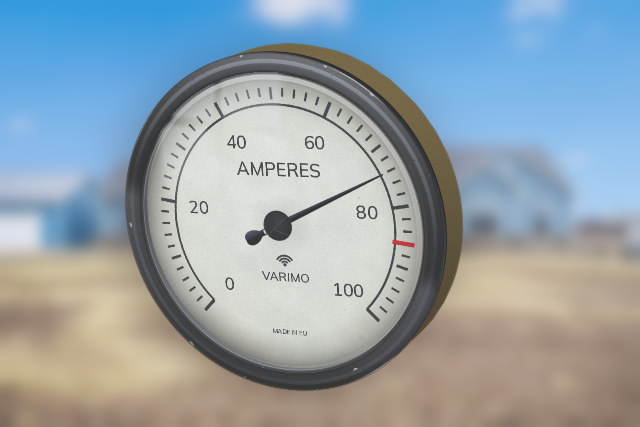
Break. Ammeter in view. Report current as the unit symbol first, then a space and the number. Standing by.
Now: A 74
